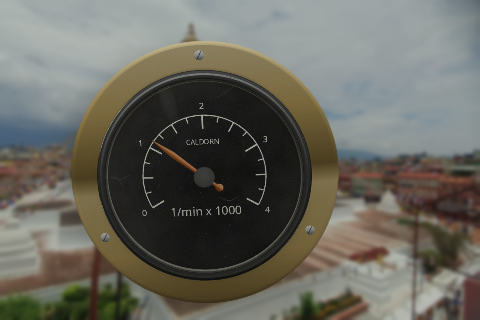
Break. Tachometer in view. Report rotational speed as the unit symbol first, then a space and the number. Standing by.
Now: rpm 1125
